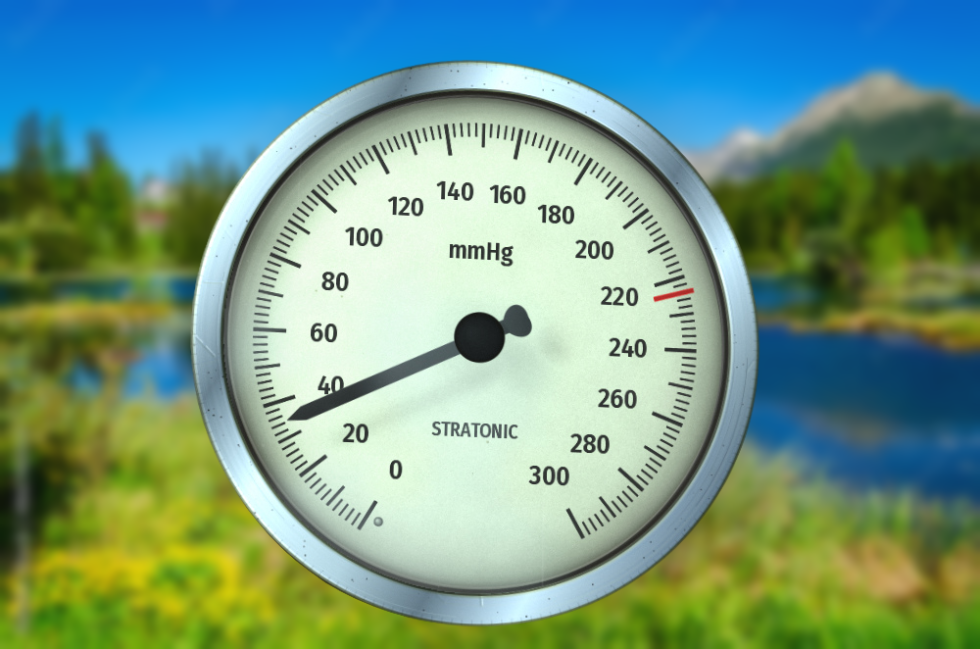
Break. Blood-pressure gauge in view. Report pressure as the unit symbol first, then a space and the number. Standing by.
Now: mmHg 34
